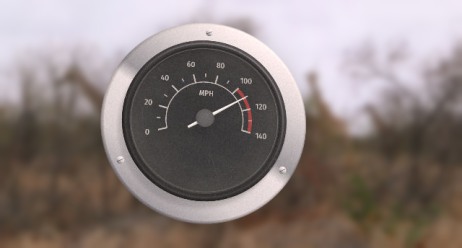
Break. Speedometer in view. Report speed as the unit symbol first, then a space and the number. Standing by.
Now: mph 110
